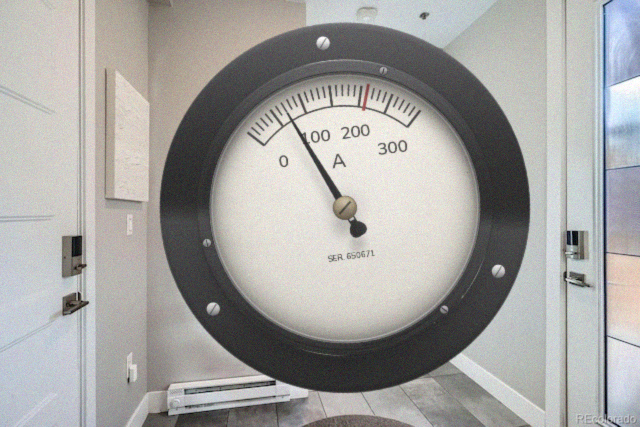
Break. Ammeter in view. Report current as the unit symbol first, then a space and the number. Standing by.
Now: A 70
